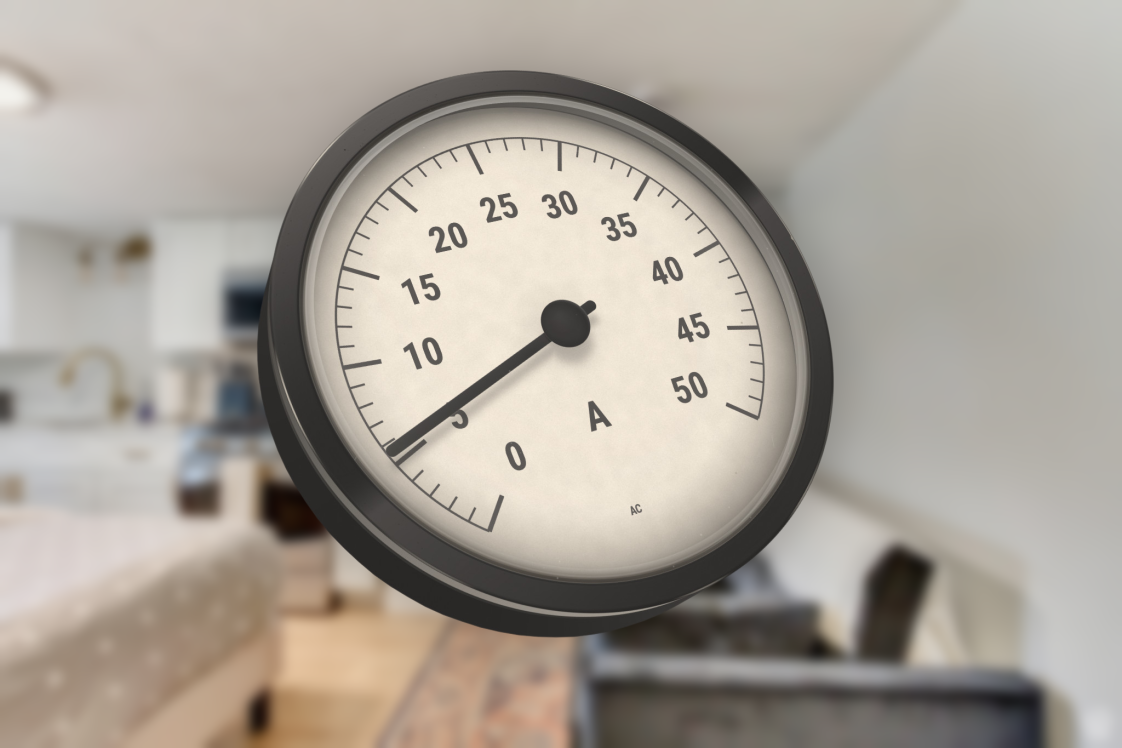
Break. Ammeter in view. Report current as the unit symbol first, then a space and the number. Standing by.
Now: A 5.5
